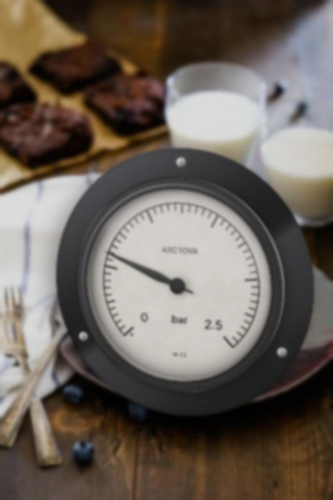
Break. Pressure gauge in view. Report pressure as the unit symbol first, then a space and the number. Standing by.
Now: bar 0.6
